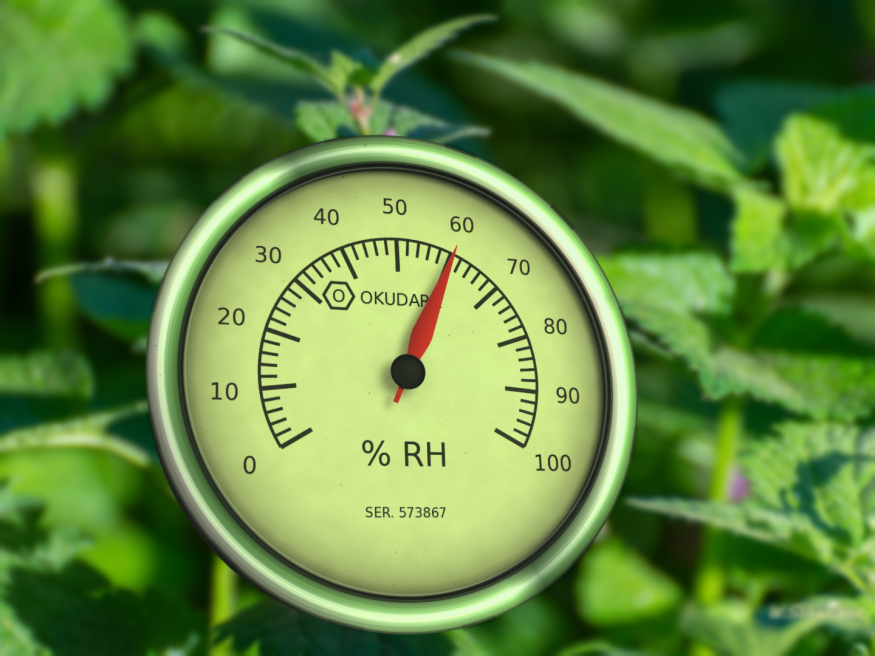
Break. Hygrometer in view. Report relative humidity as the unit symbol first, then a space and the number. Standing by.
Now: % 60
